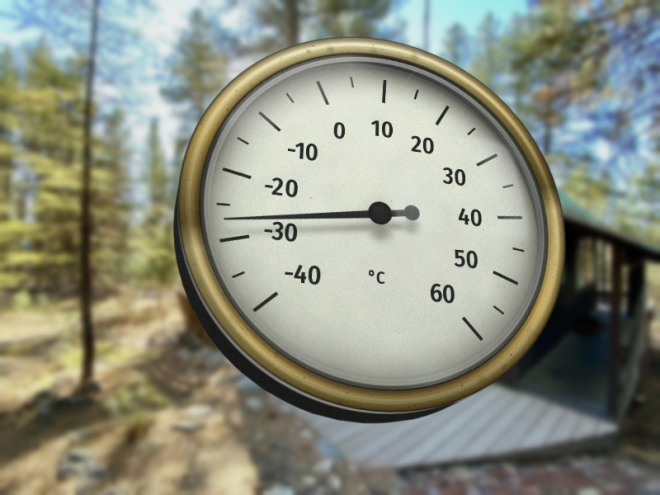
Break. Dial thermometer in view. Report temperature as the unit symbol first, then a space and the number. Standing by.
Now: °C -27.5
